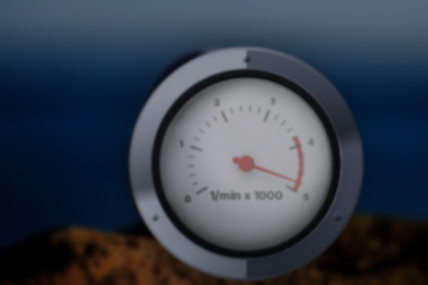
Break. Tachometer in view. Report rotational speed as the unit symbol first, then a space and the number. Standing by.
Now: rpm 4800
